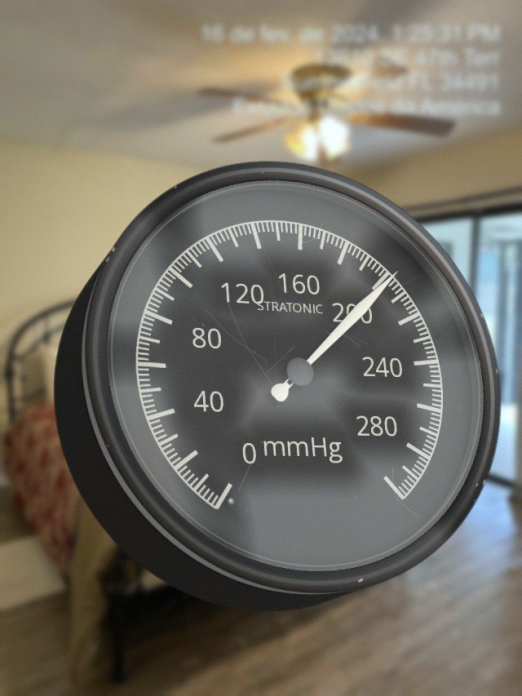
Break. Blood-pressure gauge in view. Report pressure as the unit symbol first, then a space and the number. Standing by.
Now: mmHg 202
